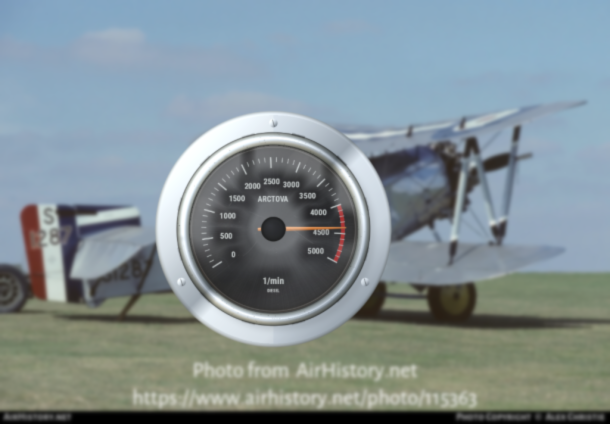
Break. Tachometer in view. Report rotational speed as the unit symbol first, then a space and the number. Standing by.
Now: rpm 4400
